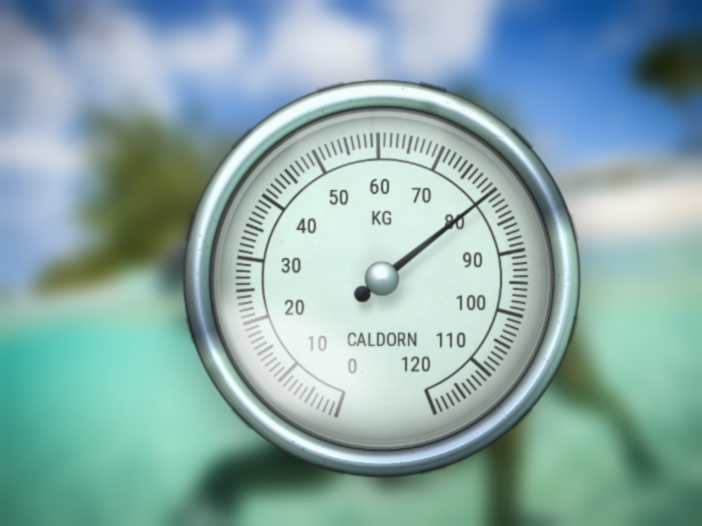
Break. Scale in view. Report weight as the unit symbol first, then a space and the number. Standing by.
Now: kg 80
